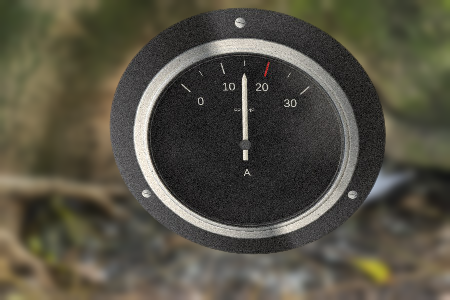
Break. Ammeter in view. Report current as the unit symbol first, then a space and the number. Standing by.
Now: A 15
